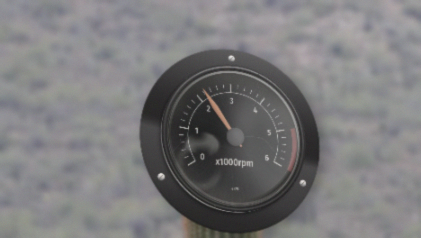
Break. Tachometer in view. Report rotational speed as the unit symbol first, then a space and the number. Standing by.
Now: rpm 2200
